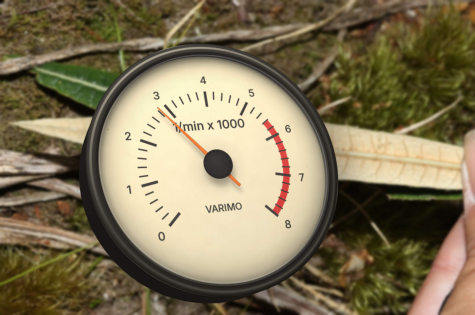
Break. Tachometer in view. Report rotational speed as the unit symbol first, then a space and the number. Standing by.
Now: rpm 2800
